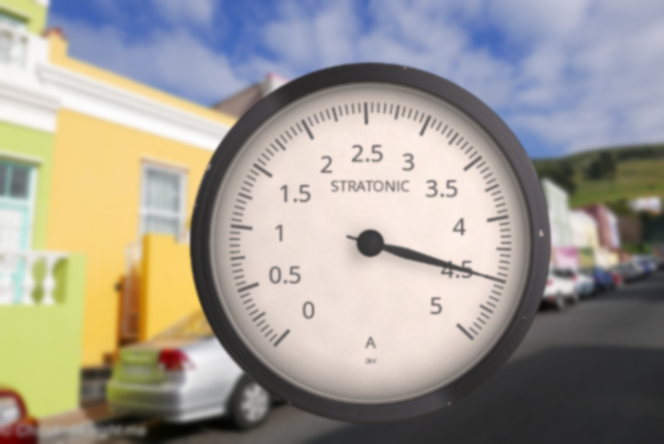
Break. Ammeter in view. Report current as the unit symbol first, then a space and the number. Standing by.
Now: A 4.5
